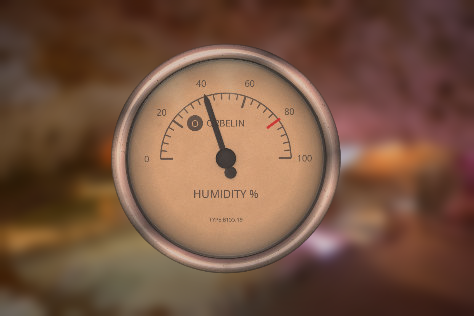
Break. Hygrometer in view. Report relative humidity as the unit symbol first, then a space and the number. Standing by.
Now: % 40
